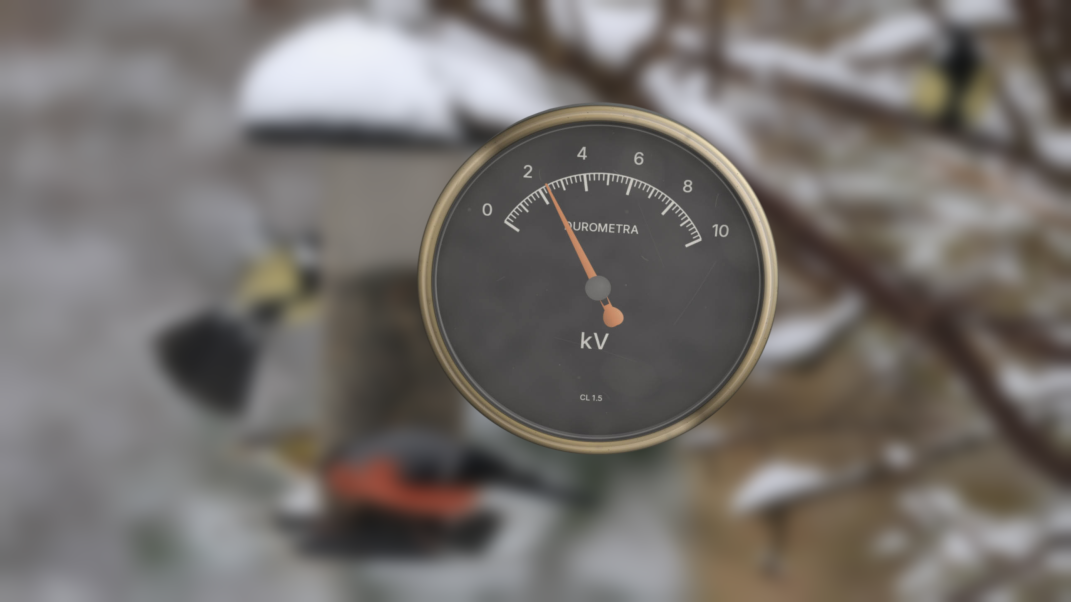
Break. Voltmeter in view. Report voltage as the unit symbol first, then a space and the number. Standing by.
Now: kV 2.4
